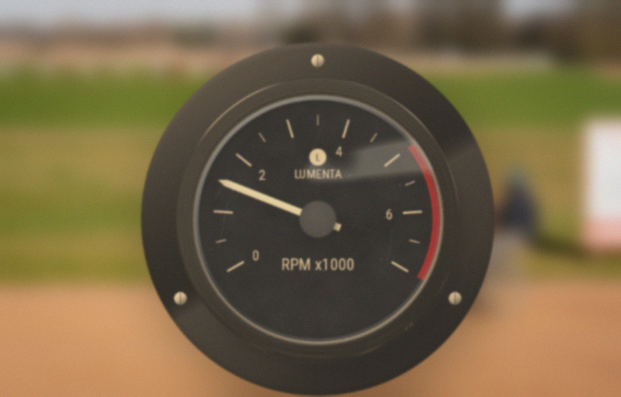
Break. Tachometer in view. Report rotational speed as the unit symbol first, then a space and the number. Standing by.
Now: rpm 1500
